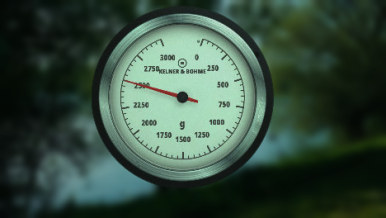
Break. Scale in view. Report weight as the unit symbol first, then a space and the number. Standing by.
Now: g 2500
